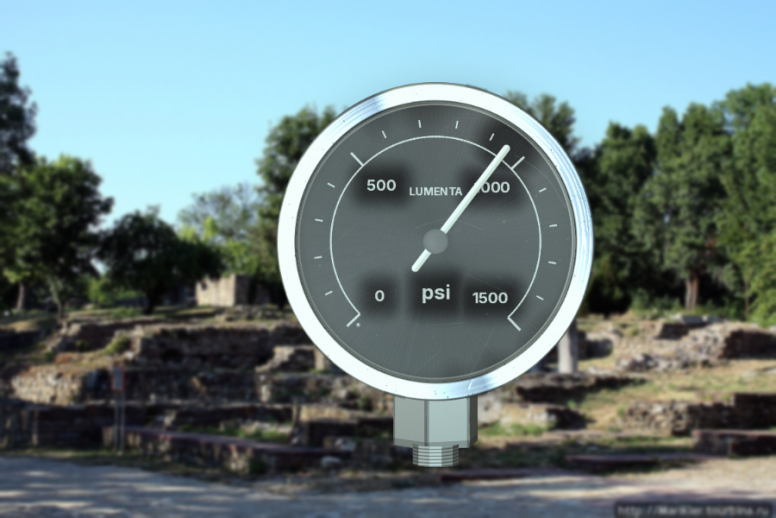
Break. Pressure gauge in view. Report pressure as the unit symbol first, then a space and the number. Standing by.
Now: psi 950
